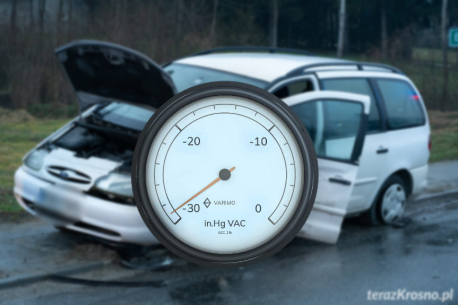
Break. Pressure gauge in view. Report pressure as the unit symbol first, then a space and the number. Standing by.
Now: inHg -29
